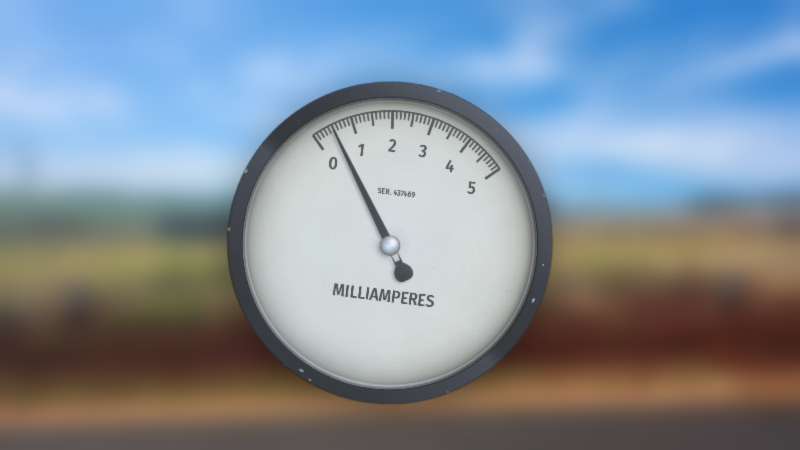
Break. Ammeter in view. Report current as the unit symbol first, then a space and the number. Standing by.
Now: mA 0.5
